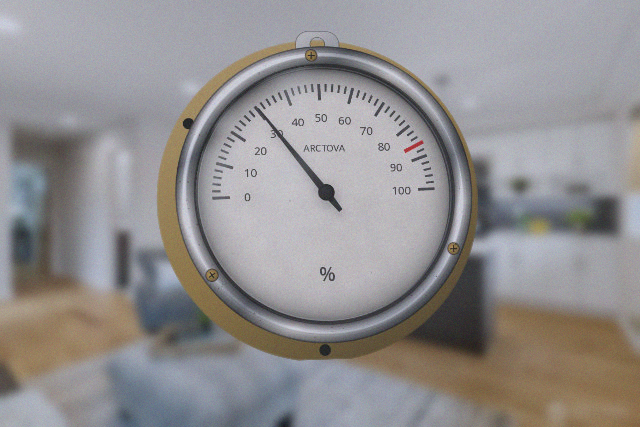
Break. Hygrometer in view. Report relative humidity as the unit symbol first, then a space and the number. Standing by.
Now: % 30
